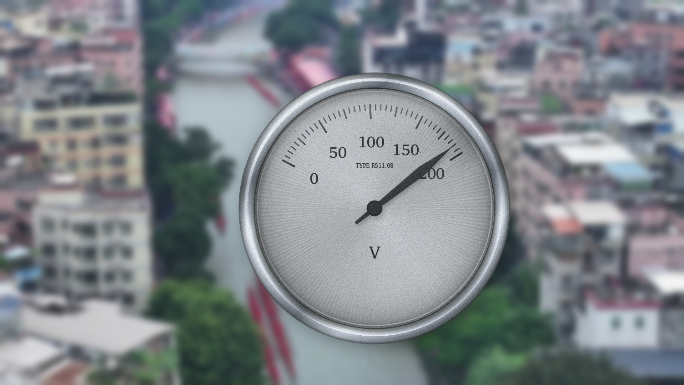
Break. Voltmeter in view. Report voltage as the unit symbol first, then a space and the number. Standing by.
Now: V 190
